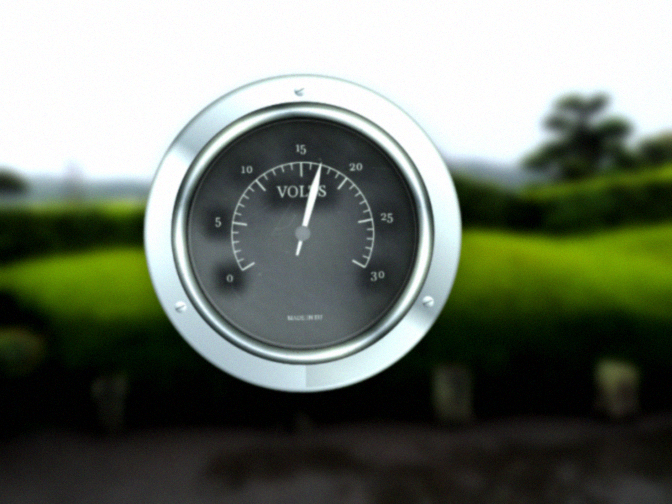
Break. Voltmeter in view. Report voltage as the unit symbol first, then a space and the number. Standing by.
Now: V 17
